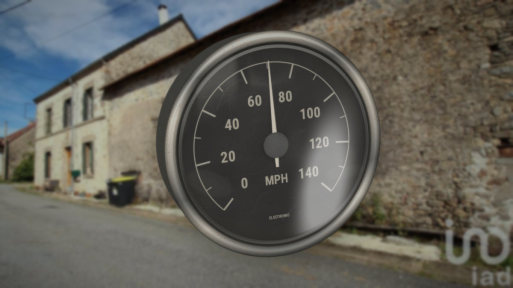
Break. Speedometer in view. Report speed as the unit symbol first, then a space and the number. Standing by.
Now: mph 70
